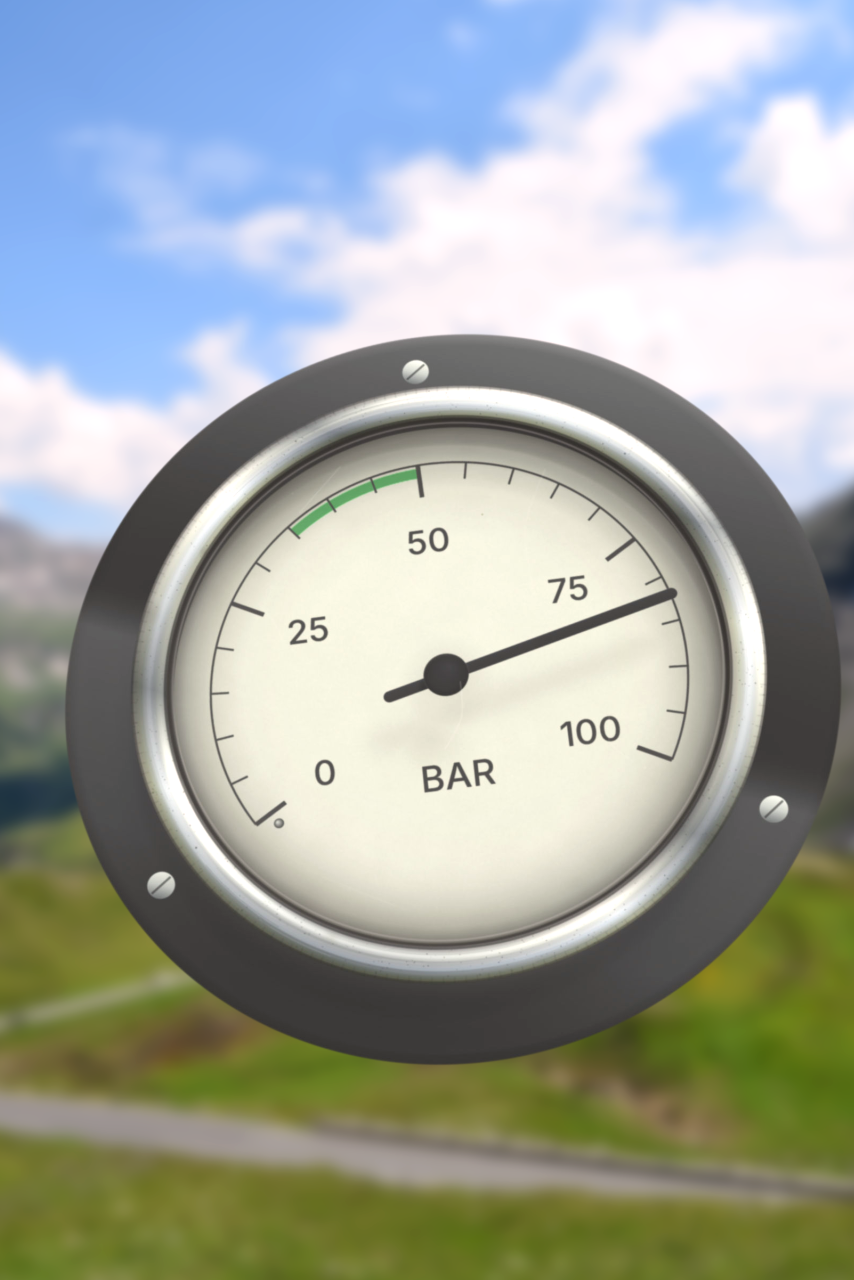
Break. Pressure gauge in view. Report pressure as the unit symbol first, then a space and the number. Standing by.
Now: bar 82.5
